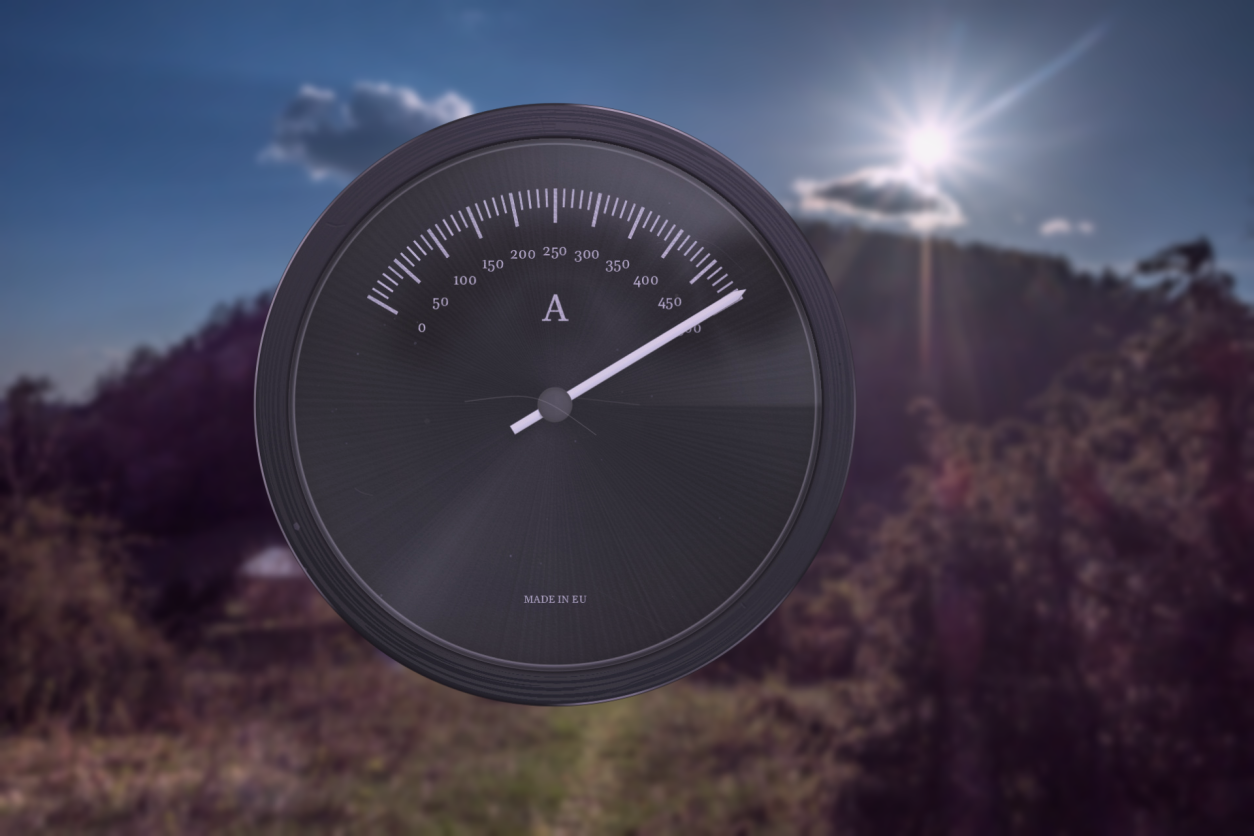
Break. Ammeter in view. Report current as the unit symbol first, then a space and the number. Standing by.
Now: A 495
